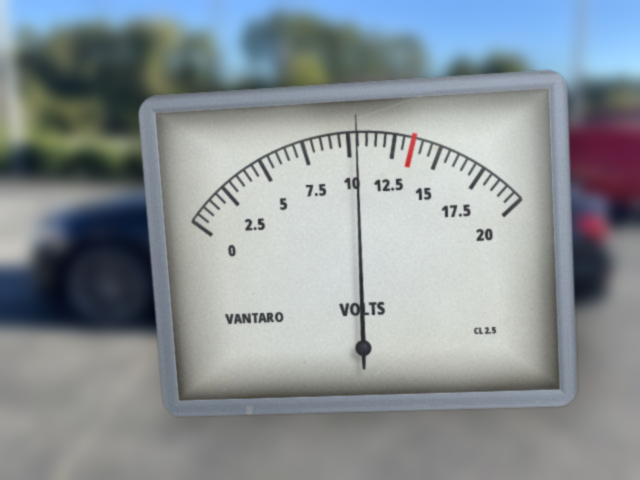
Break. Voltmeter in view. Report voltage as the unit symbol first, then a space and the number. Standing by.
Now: V 10.5
